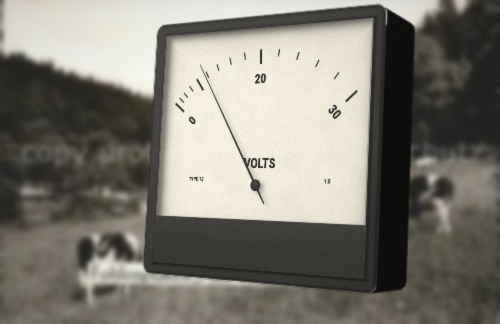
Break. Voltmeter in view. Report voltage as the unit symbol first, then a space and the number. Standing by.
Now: V 12
